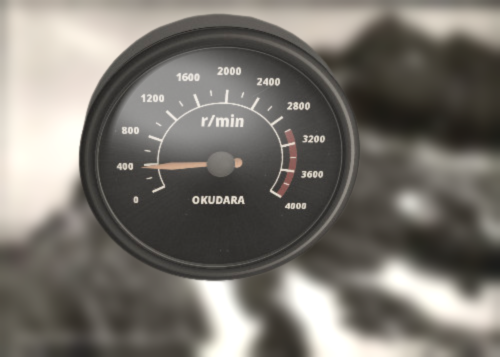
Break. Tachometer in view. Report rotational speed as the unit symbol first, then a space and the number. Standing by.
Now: rpm 400
